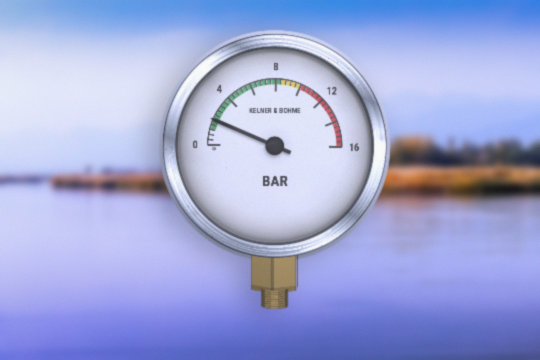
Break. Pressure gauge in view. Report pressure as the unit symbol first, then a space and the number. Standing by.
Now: bar 2
